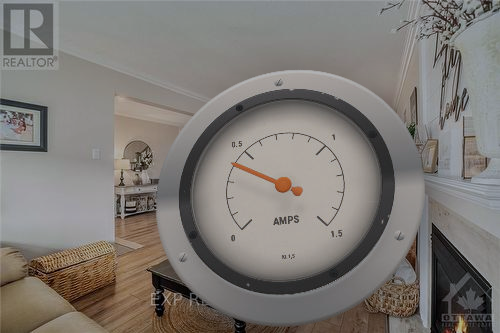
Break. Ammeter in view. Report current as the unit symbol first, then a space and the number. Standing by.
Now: A 0.4
